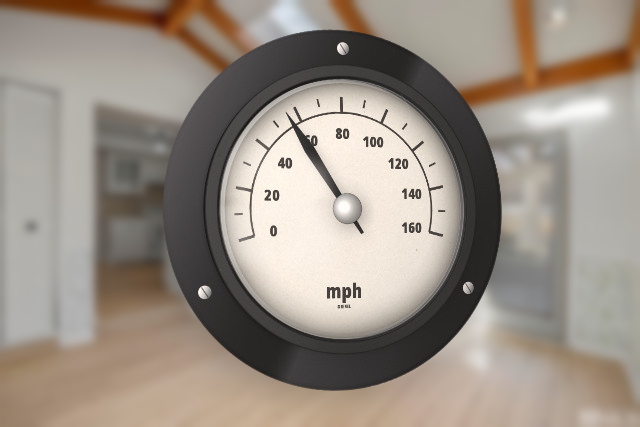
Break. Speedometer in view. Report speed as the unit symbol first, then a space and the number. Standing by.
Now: mph 55
